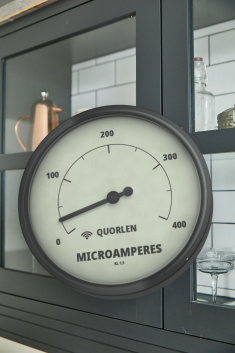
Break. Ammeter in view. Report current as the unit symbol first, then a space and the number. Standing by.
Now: µA 25
